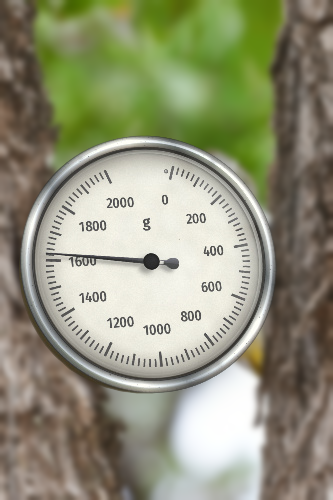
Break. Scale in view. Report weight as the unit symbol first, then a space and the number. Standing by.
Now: g 1620
